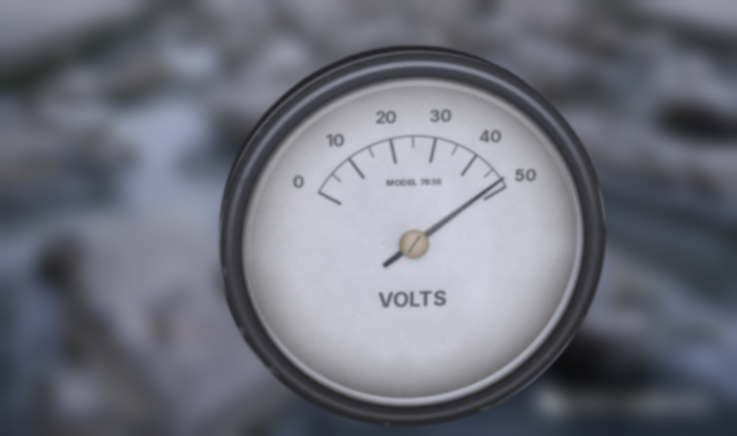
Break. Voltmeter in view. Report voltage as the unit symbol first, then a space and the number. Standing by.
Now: V 47.5
